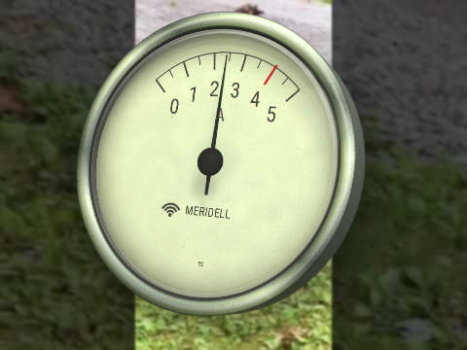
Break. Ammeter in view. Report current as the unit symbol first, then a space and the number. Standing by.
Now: A 2.5
